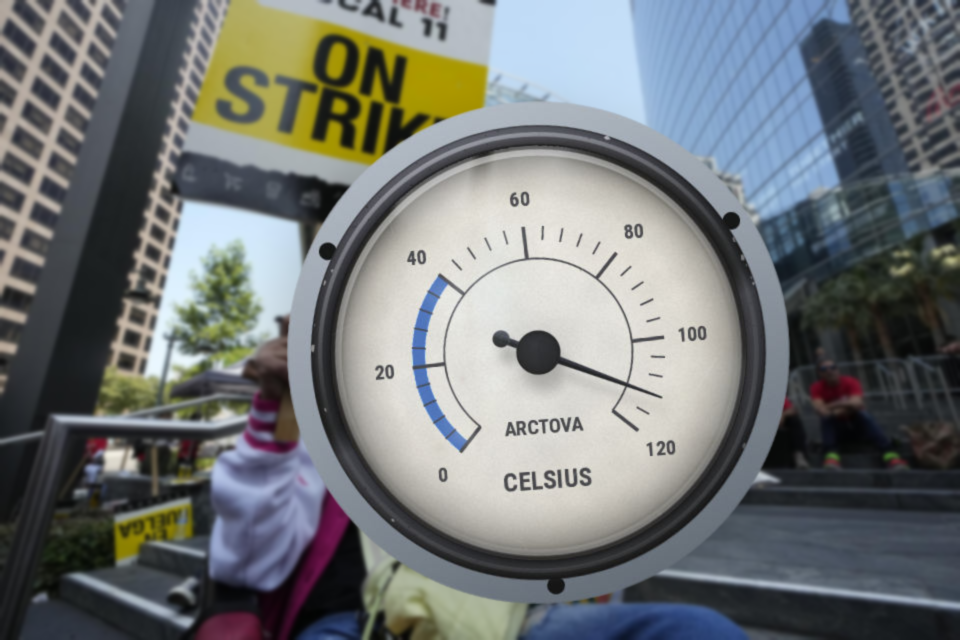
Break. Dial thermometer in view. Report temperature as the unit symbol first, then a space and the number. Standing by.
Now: °C 112
